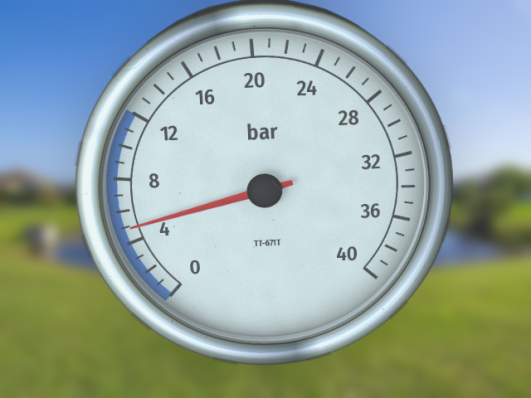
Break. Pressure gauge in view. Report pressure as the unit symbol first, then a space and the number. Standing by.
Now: bar 5
